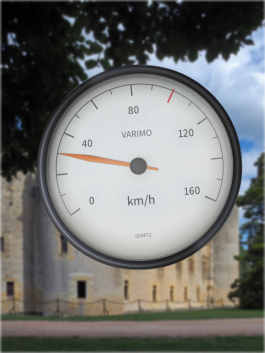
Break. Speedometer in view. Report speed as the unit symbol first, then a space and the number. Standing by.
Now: km/h 30
